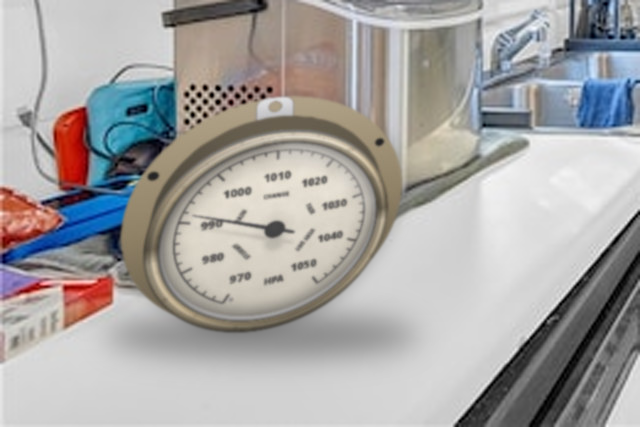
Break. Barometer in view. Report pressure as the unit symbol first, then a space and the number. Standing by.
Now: hPa 992
